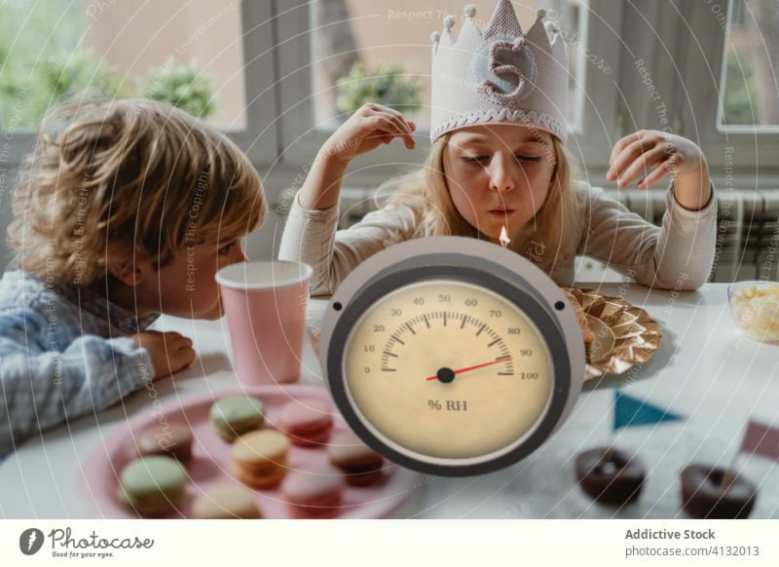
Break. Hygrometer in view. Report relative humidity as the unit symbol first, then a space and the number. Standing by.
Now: % 90
